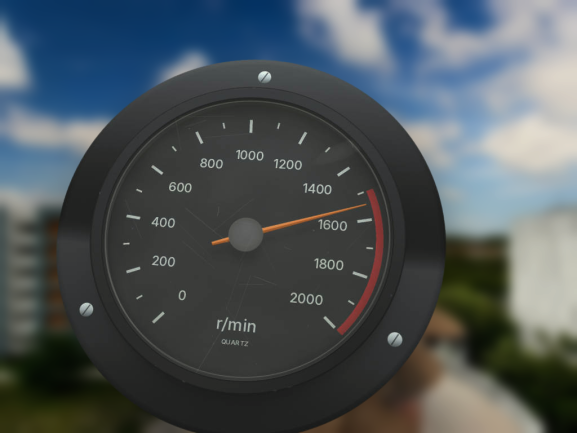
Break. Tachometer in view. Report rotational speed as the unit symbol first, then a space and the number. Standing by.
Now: rpm 1550
